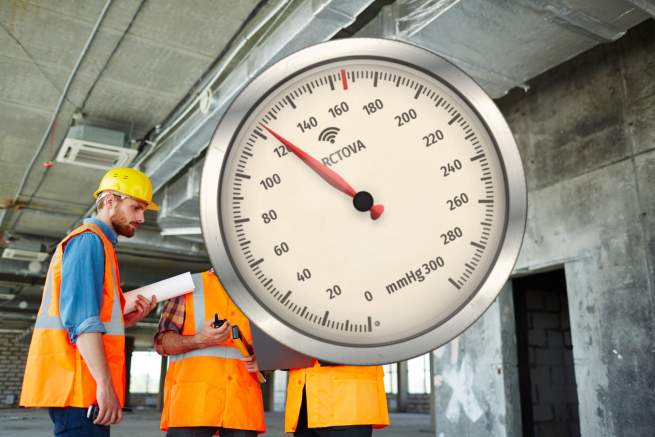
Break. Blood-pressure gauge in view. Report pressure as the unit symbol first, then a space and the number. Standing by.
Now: mmHg 124
